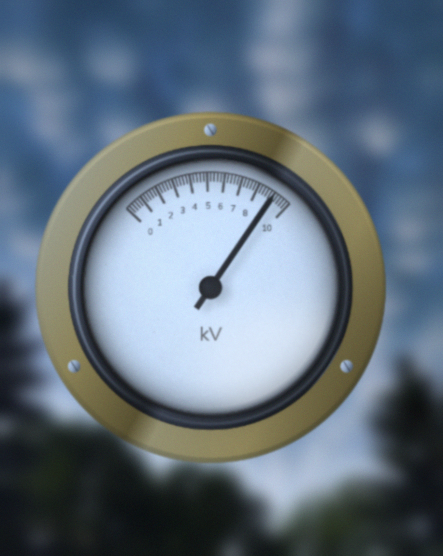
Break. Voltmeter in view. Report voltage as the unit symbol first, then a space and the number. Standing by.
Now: kV 9
